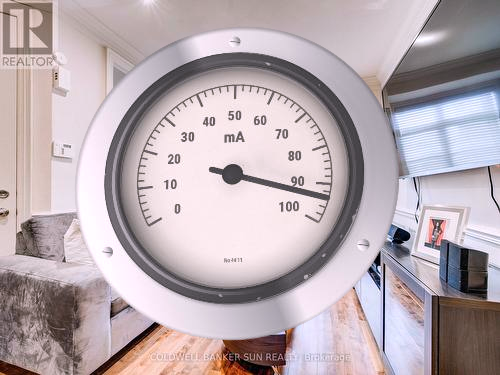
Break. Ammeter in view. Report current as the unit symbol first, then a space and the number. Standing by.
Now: mA 94
